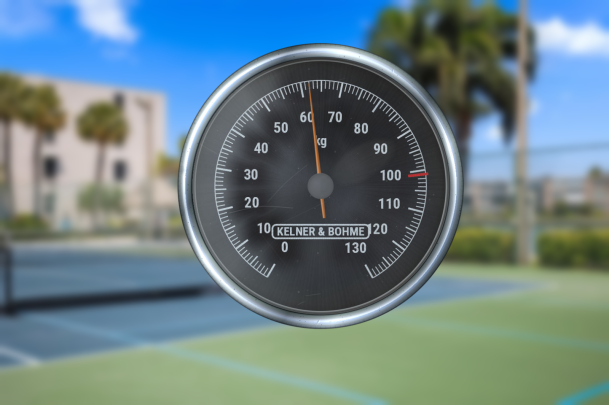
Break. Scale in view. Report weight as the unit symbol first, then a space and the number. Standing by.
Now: kg 62
